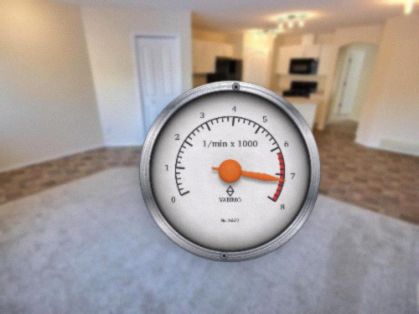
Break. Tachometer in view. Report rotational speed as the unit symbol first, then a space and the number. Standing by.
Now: rpm 7200
